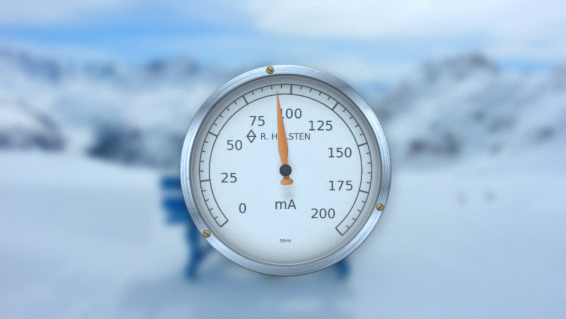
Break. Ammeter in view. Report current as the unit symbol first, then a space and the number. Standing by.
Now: mA 92.5
